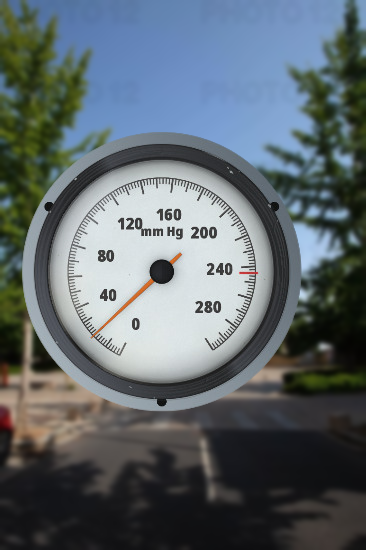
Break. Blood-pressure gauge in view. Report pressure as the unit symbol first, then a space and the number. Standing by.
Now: mmHg 20
